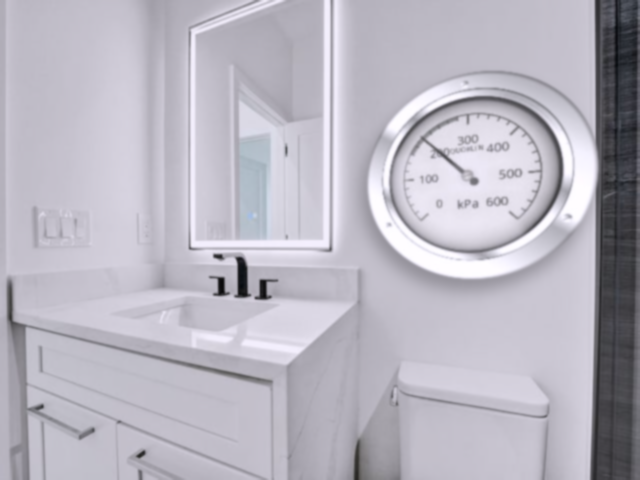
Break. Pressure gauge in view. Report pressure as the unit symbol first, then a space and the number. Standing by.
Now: kPa 200
